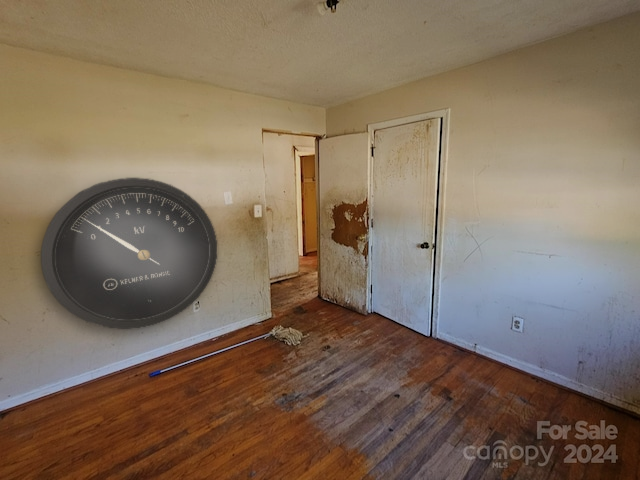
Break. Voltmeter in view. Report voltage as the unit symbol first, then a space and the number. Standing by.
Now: kV 1
